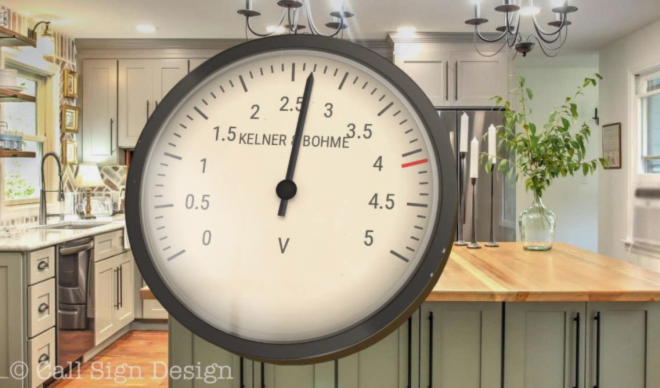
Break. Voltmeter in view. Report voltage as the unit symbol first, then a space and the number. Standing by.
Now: V 2.7
